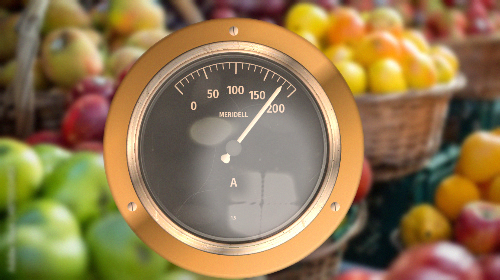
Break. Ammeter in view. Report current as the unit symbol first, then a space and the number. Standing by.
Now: A 180
